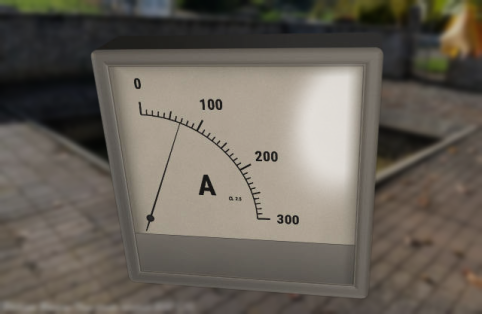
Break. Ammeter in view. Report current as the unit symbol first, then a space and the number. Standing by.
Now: A 70
